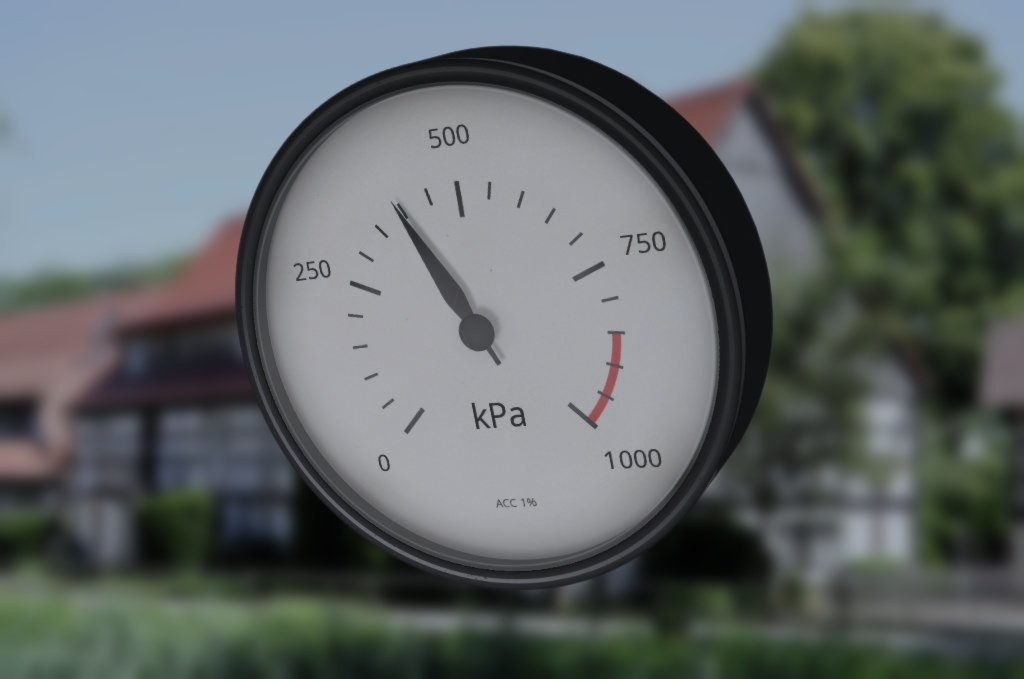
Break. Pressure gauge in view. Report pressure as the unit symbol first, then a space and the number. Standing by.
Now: kPa 400
